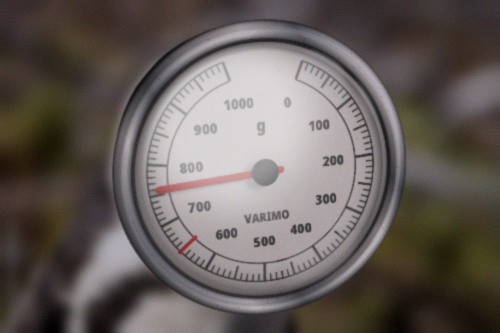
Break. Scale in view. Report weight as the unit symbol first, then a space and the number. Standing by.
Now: g 760
